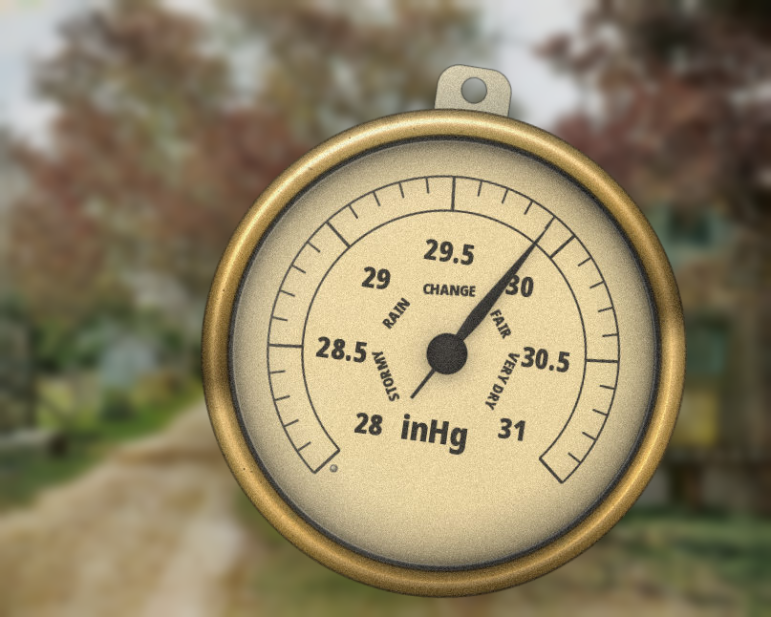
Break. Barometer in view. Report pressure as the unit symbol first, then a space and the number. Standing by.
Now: inHg 29.9
